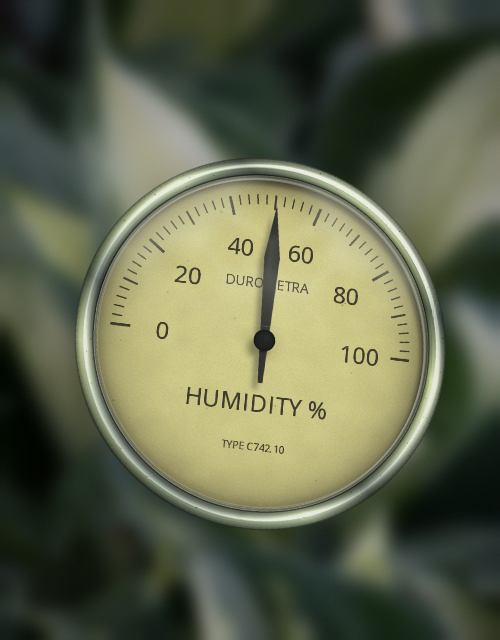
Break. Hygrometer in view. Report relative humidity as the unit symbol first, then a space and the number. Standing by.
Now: % 50
